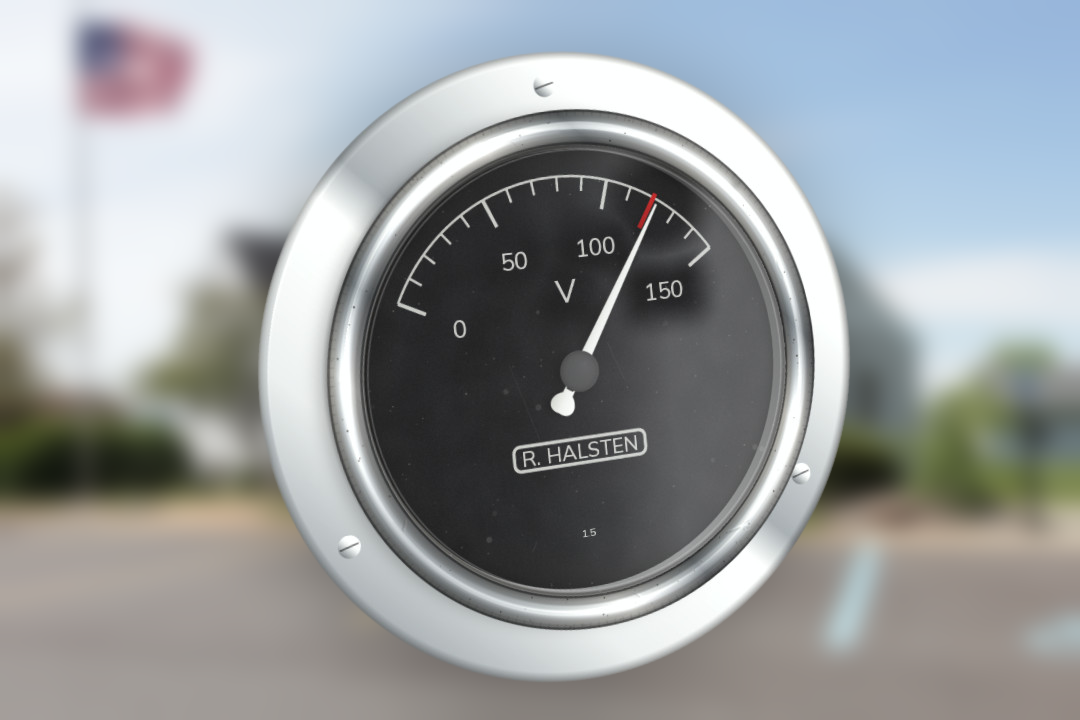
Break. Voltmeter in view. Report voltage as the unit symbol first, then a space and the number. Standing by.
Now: V 120
